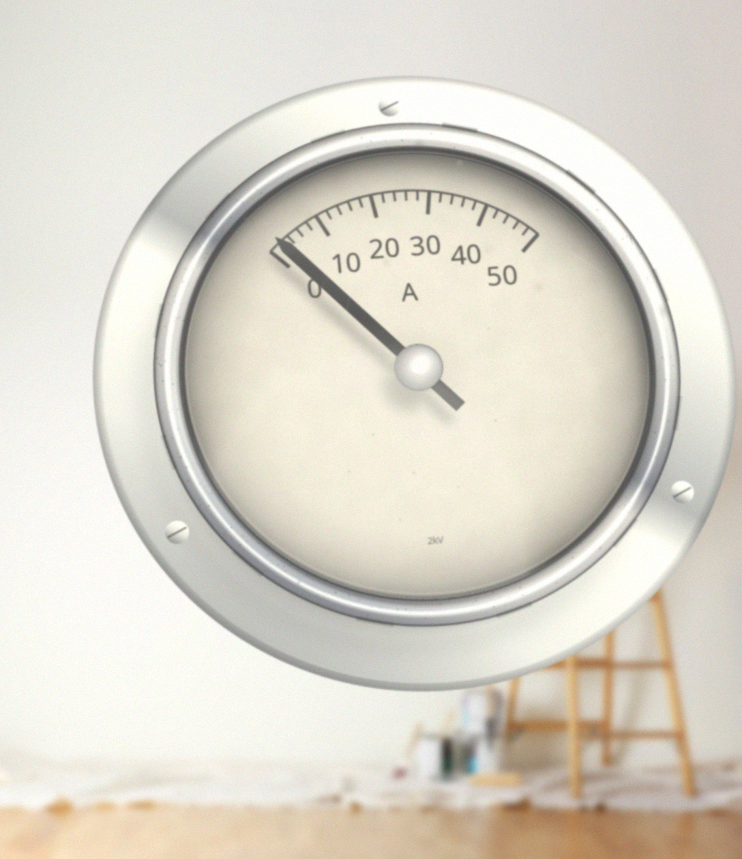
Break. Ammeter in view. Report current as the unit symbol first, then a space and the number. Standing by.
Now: A 2
